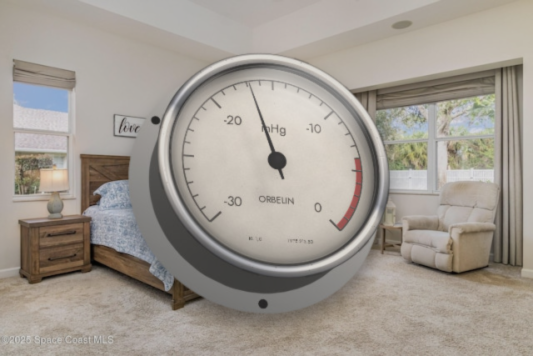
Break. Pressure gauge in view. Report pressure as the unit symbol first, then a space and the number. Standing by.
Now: inHg -17
